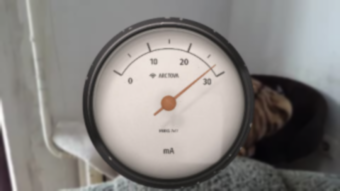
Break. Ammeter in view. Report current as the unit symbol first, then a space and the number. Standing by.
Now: mA 27.5
